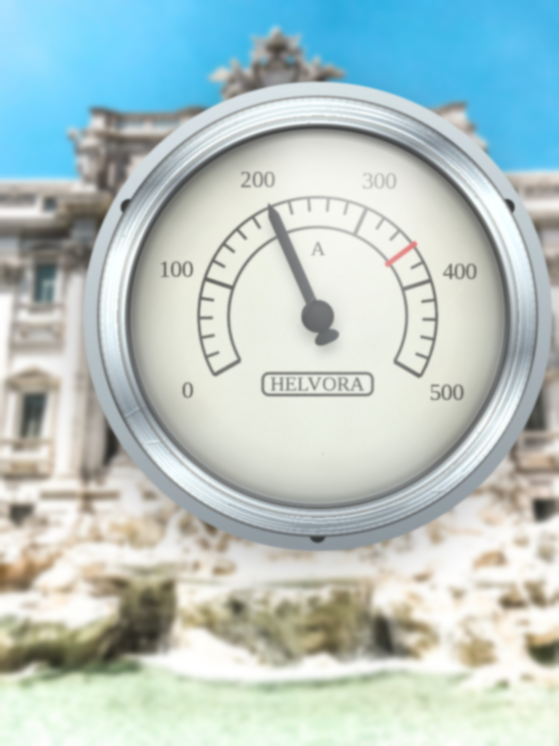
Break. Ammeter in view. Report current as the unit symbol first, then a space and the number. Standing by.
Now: A 200
